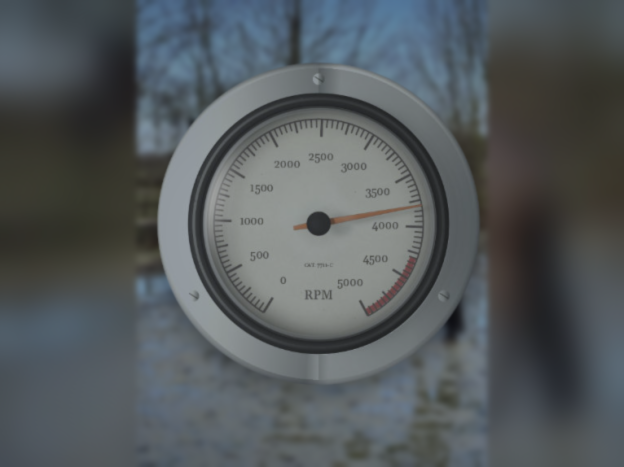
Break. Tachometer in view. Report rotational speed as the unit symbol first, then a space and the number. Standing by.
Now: rpm 3800
